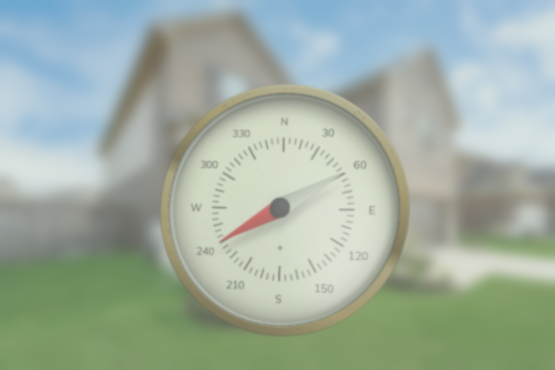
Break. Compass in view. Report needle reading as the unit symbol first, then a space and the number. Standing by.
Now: ° 240
